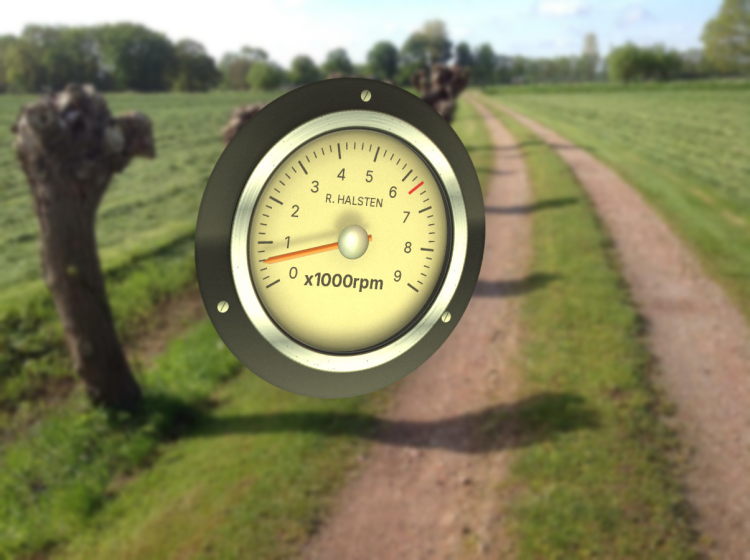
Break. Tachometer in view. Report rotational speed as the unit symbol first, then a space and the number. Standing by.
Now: rpm 600
